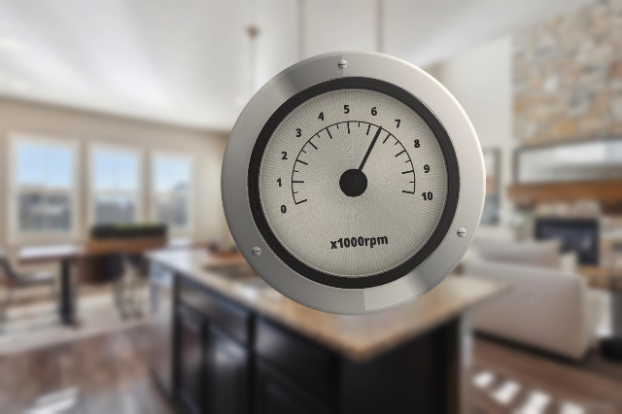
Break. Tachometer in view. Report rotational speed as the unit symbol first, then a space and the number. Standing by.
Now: rpm 6500
